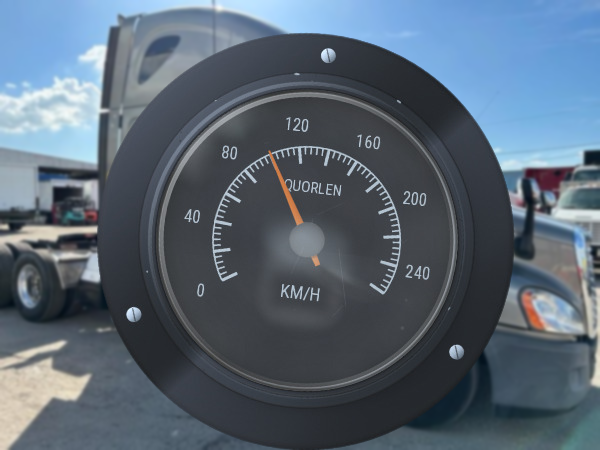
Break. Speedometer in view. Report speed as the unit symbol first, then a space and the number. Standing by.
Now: km/h 100
